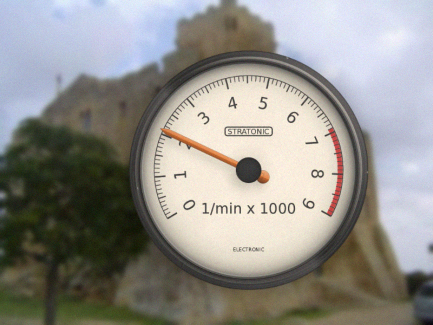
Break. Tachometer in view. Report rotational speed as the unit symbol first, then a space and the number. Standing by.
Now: rpm 2100
